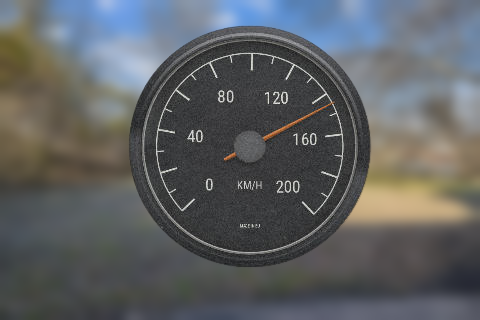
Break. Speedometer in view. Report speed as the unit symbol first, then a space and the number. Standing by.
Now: km/h 145
